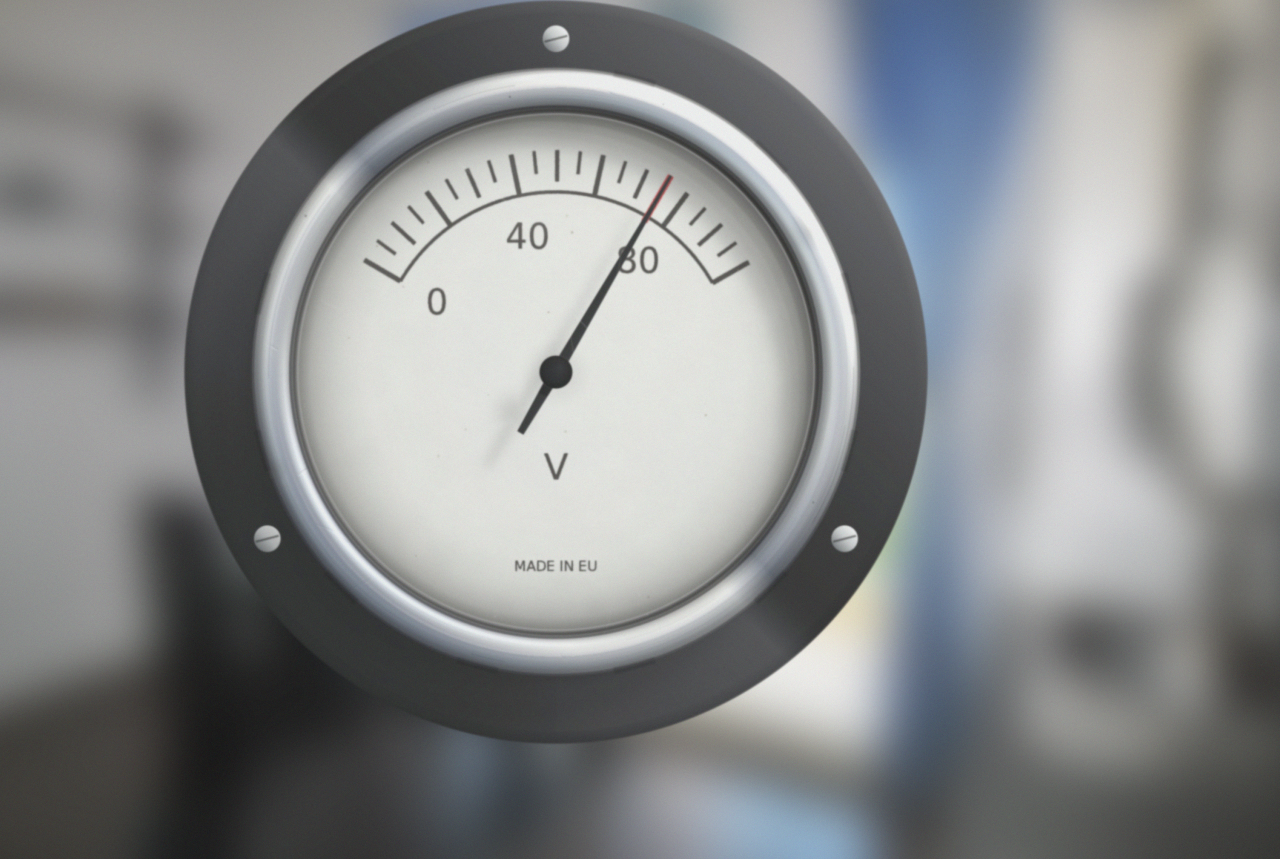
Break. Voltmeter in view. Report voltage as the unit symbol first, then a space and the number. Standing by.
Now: V 75
